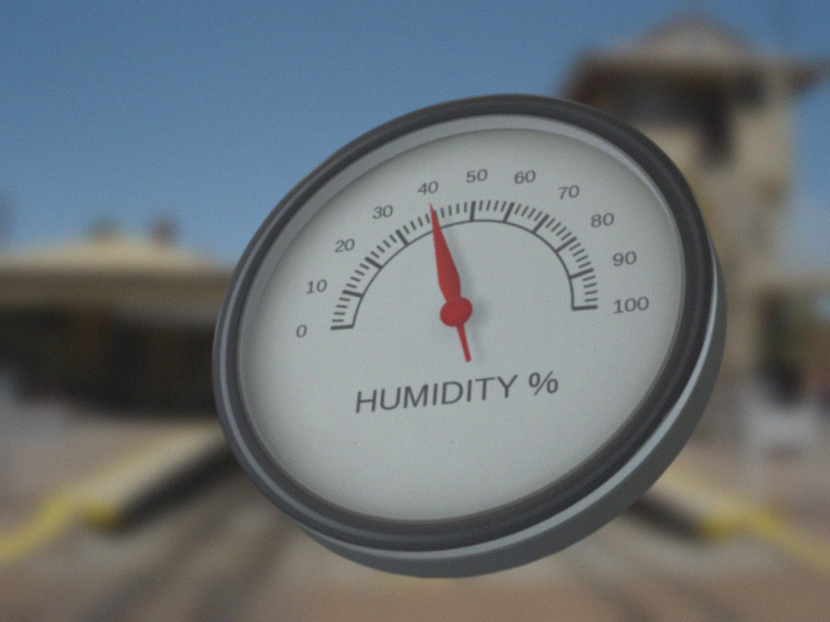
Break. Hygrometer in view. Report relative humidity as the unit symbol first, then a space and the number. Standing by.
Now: % 40
